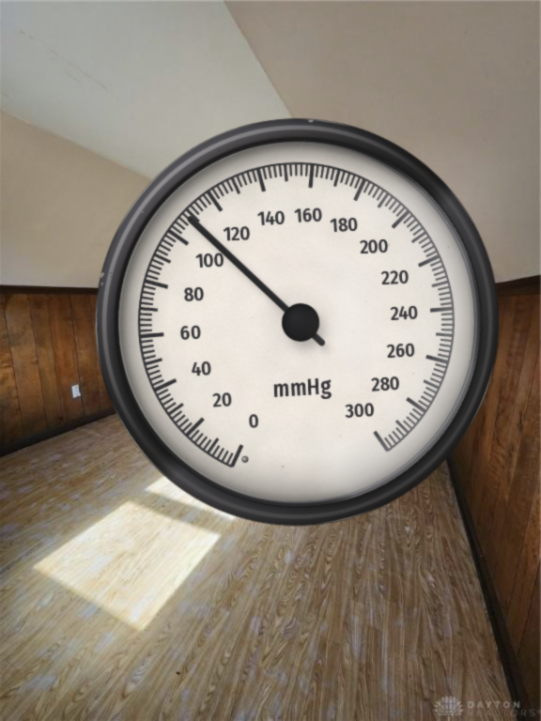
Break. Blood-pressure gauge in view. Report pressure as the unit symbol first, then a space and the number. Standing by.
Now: mmHg 108
